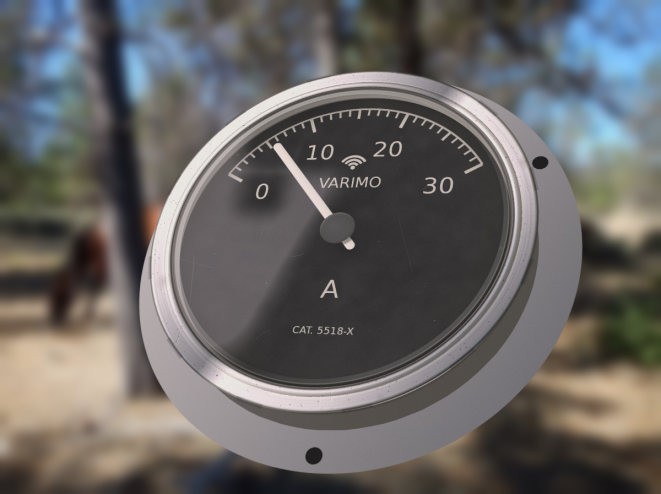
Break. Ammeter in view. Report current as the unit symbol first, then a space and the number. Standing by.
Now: A 5.5
